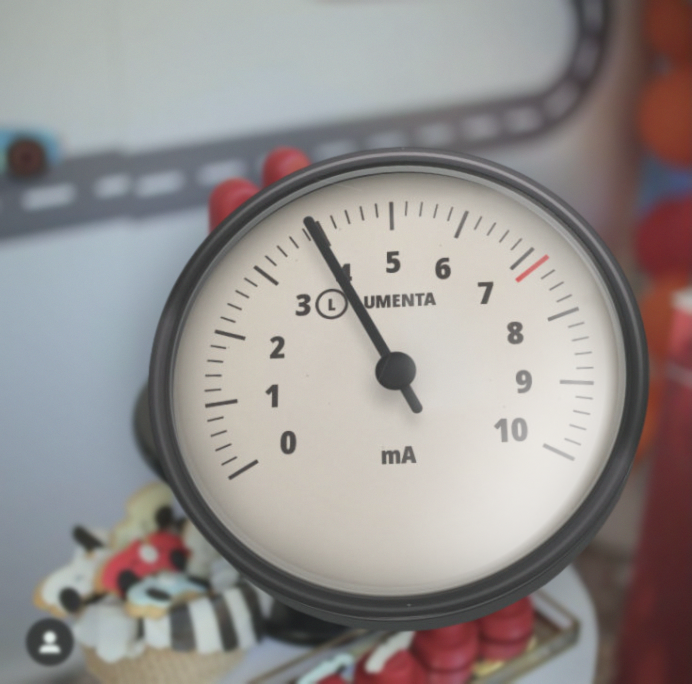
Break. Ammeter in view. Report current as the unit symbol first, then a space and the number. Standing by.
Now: mA 3.9
